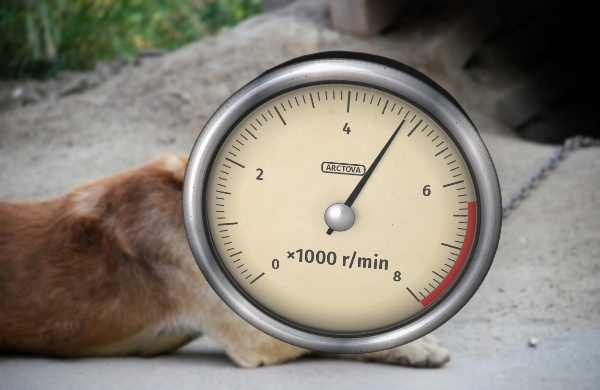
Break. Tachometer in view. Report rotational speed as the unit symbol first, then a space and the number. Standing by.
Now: rpm 4800
